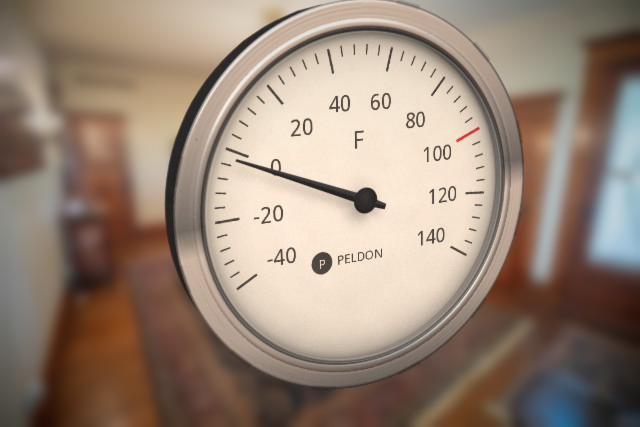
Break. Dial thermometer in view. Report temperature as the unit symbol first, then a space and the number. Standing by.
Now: °F -2
